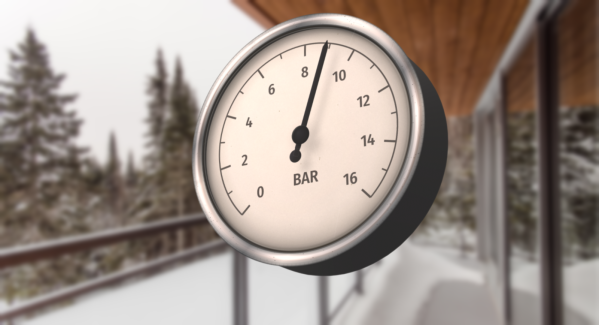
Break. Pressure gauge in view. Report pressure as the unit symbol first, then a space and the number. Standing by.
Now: bar 9
